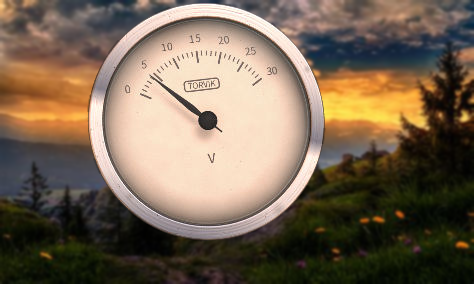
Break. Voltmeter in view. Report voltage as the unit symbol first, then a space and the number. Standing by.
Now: V 4
